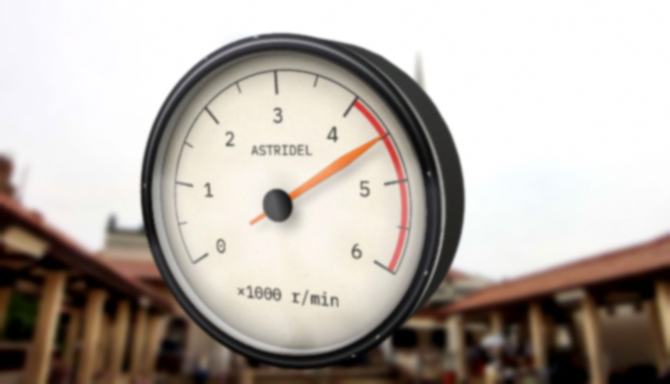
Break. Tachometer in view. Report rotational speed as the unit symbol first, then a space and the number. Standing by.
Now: rpm 4500
